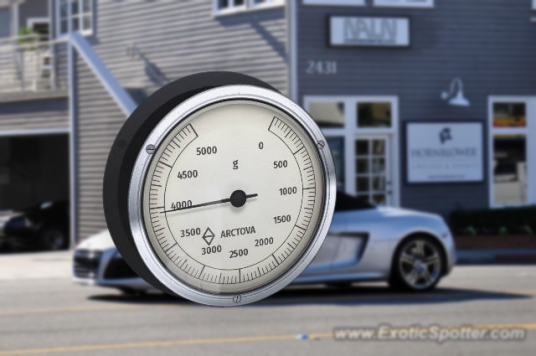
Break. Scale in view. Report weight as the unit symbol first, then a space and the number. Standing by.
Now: g 3950
